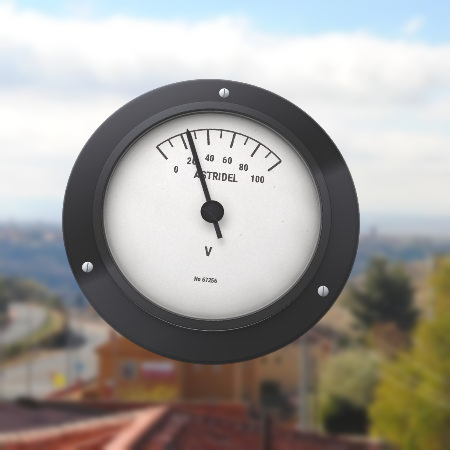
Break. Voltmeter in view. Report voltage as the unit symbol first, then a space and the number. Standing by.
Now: V 25
